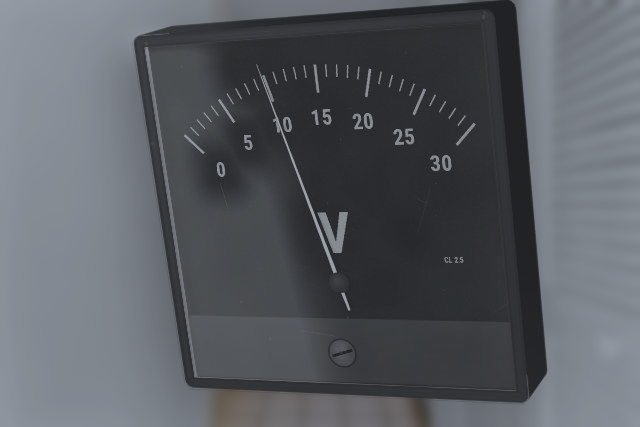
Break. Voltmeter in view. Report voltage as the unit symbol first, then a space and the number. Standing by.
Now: V 10
